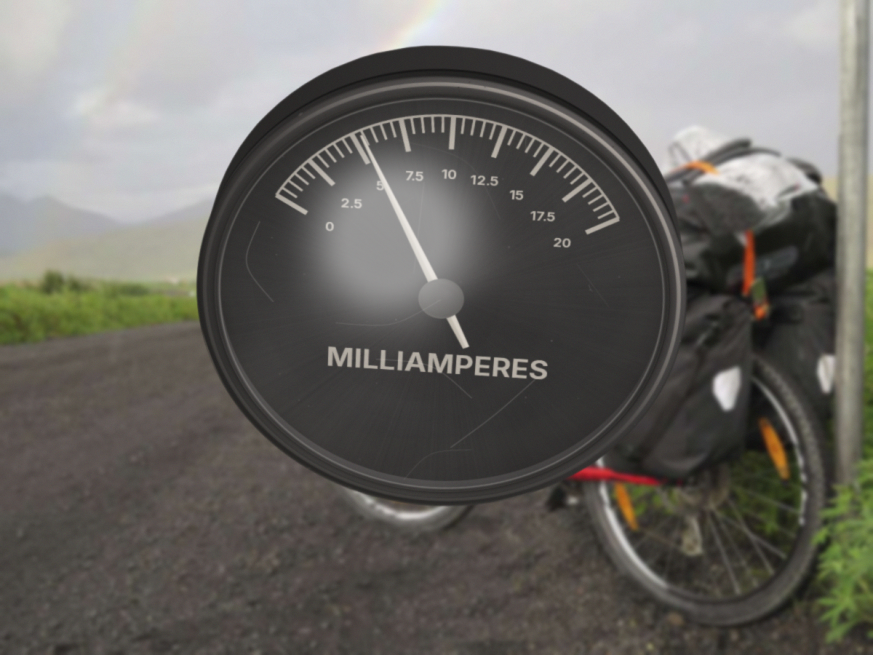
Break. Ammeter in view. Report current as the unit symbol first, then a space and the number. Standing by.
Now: mA 5.5
